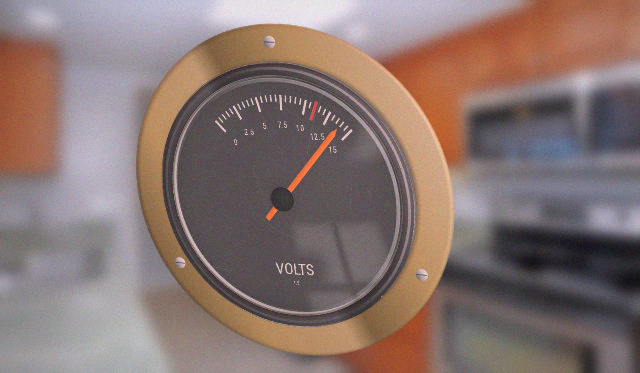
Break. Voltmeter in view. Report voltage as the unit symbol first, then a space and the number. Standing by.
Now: V 14
